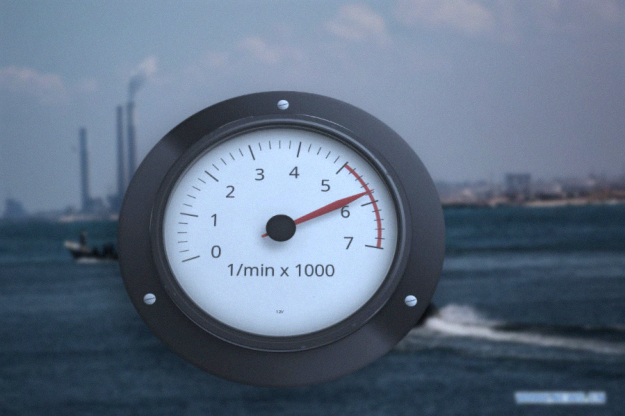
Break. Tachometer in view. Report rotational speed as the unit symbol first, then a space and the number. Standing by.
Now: rpm 5800
